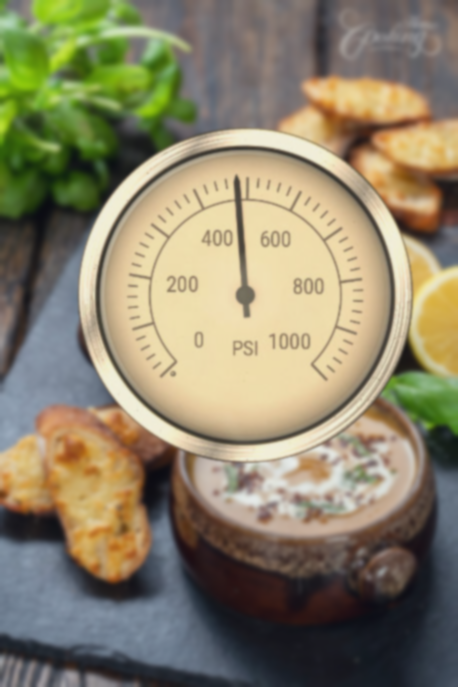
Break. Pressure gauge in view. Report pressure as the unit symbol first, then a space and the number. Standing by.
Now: psi 480
